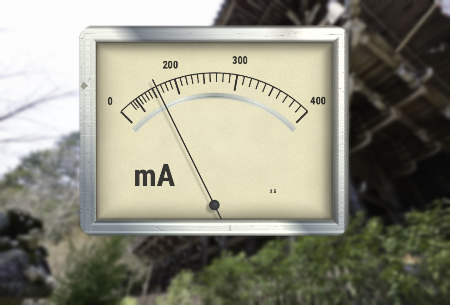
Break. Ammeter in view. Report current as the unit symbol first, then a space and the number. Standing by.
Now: mA 160
